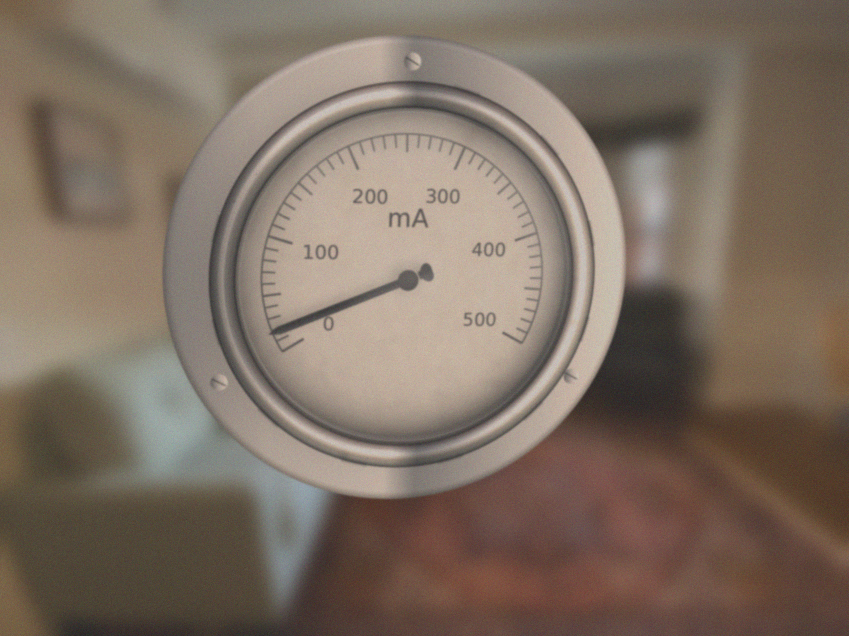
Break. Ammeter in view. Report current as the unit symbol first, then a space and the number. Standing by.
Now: mA 20
